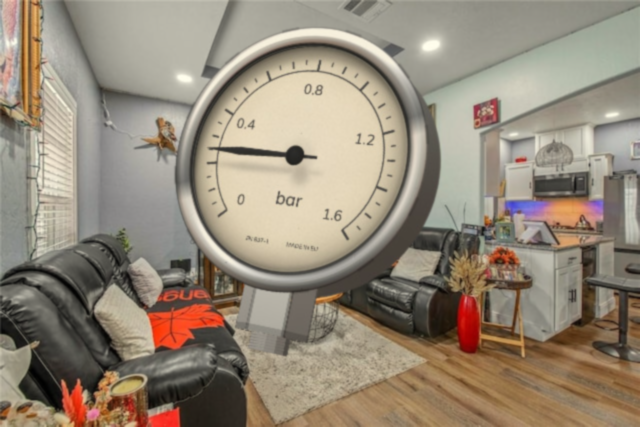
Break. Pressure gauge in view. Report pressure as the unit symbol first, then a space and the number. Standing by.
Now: bar 0.25
